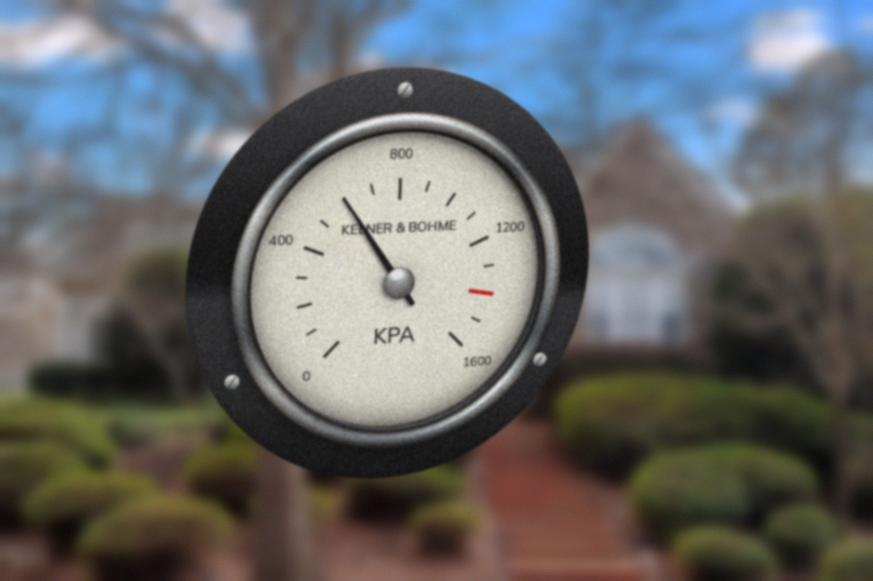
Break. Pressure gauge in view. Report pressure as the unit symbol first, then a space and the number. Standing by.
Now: kPa 600
